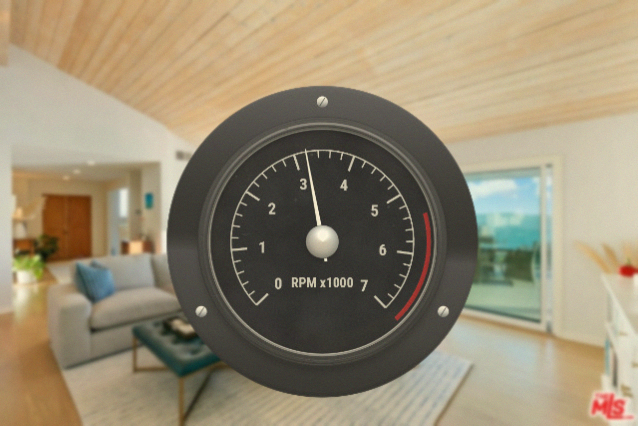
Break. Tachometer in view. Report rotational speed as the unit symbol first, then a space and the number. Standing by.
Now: rpm 3200
